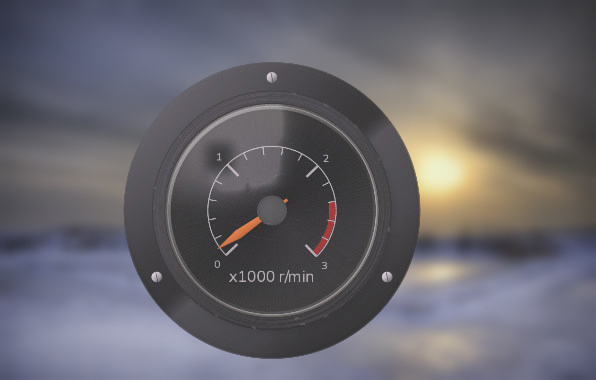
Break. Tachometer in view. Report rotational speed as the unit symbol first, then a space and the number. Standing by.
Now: rpm 100
